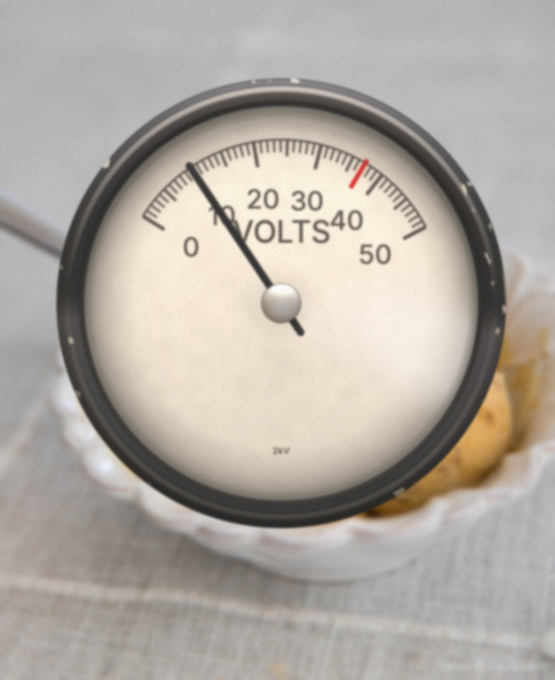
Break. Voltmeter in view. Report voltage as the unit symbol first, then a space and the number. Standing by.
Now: V 10
